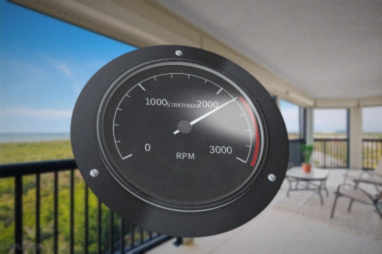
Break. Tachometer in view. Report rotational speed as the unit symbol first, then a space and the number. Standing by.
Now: rpm 2200
